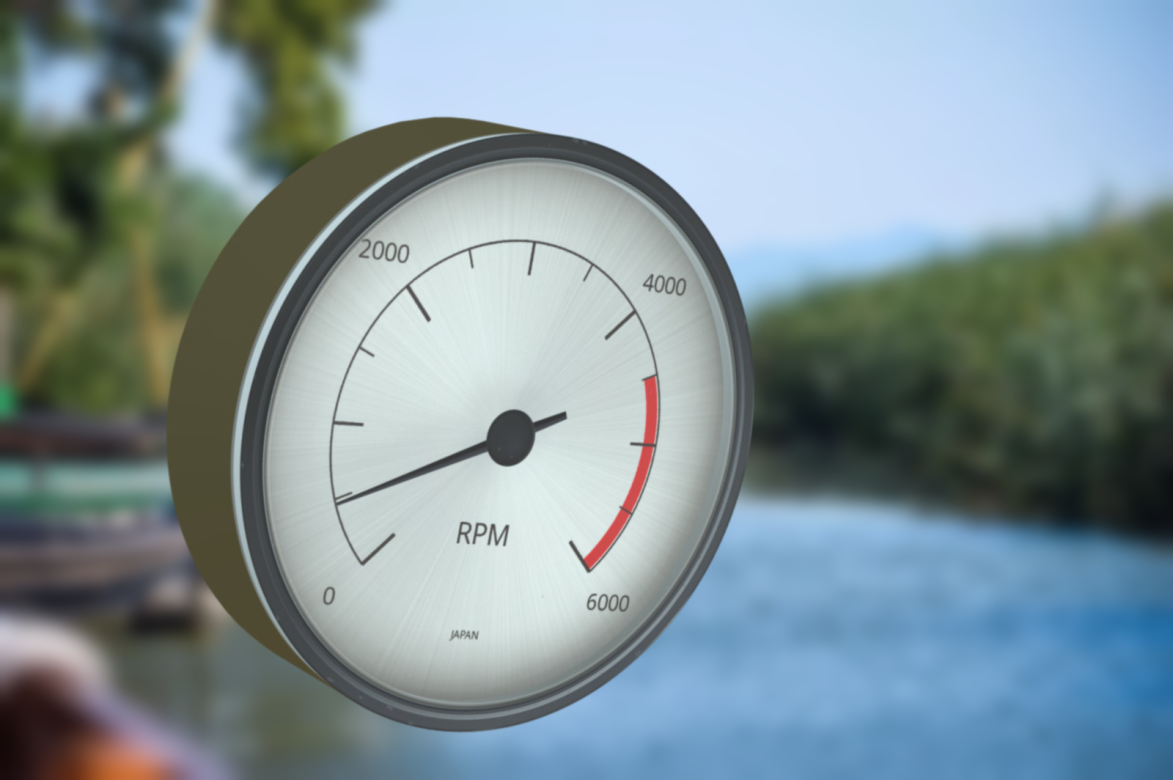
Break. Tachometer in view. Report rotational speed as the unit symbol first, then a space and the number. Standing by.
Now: rpm 500
